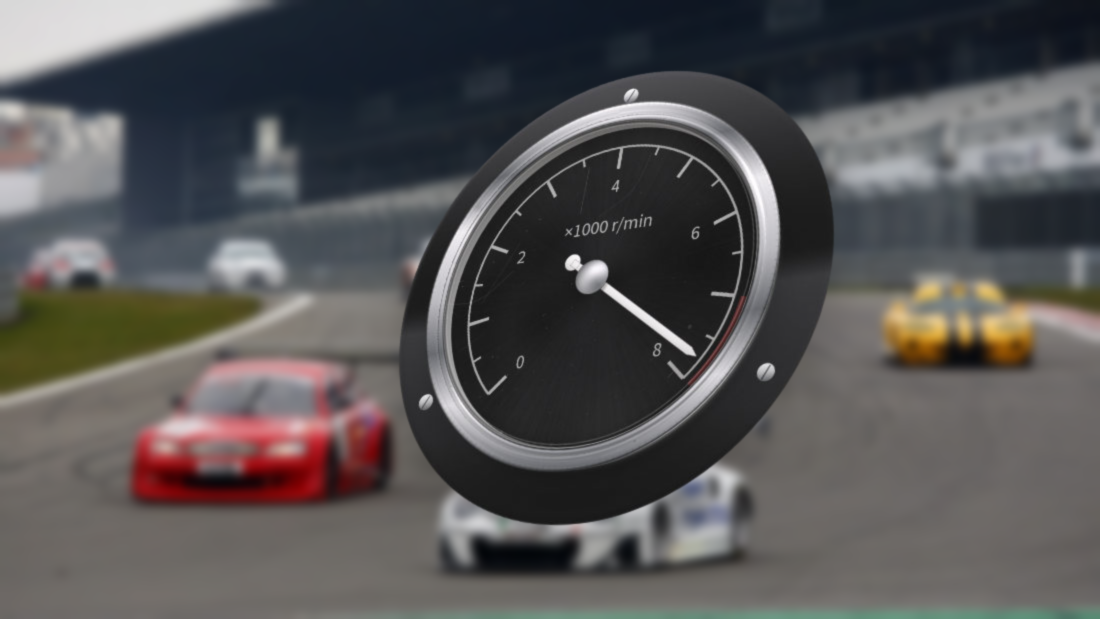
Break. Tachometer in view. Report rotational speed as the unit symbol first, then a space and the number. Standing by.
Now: rpm 7750
